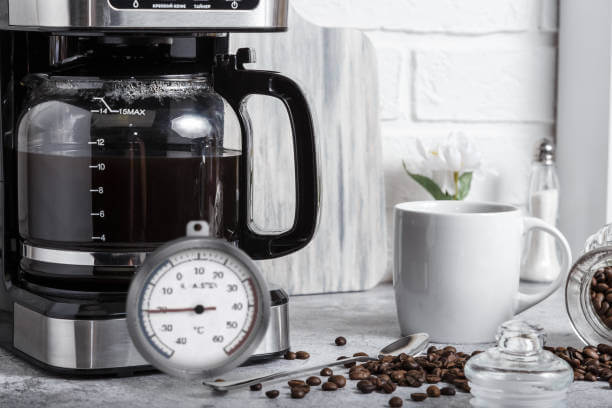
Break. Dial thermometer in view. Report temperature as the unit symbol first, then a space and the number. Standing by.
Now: °C -20
